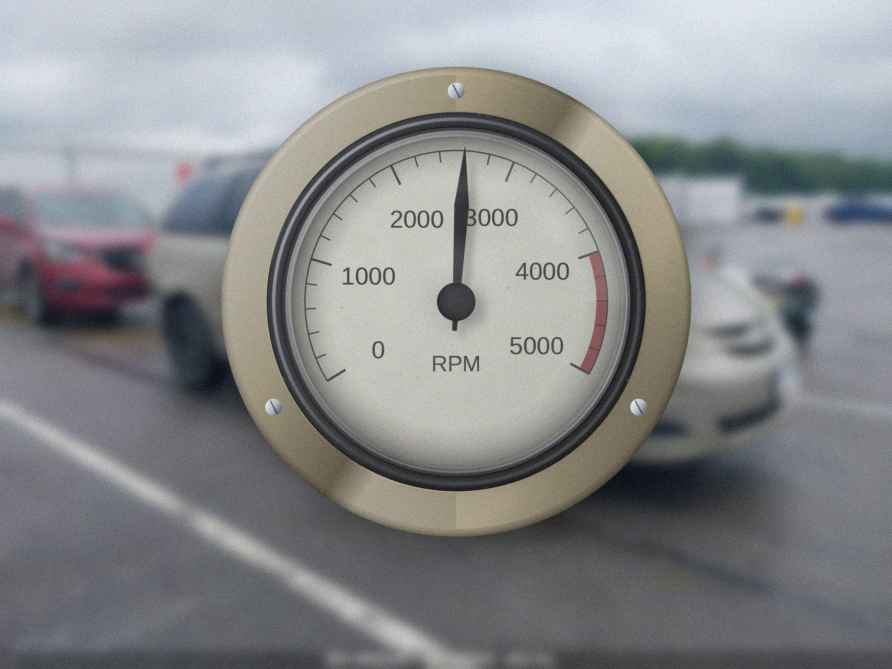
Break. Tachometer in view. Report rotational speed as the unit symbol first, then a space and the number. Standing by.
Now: rpm 2600
